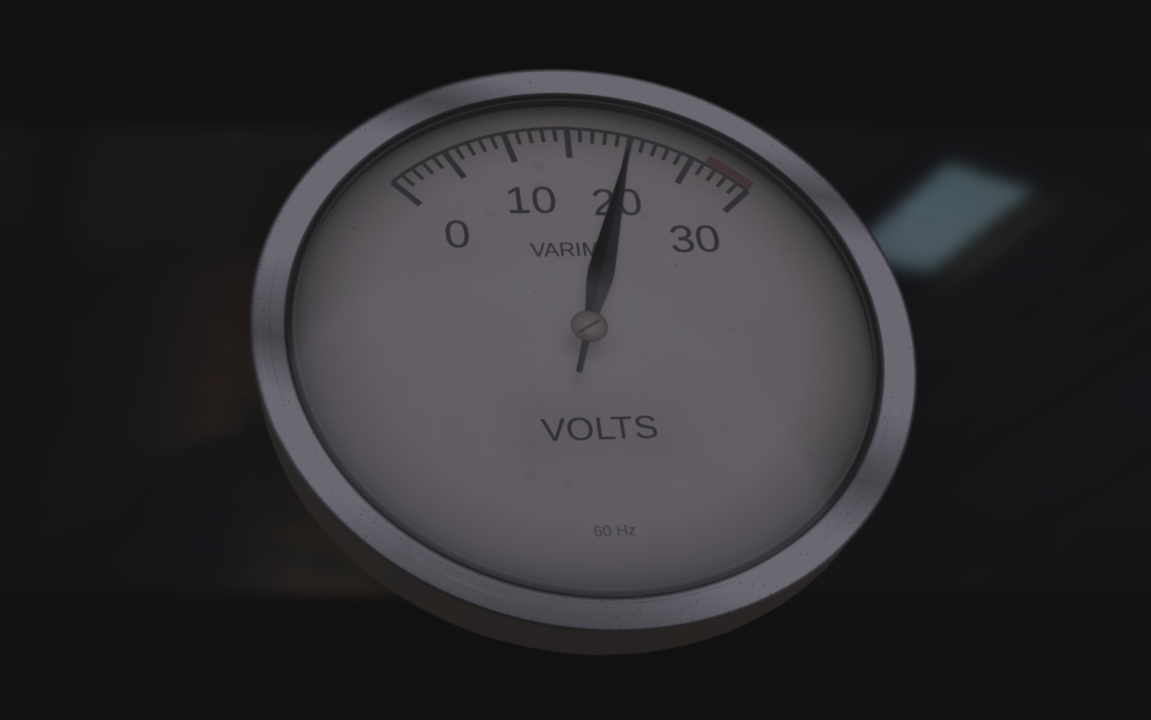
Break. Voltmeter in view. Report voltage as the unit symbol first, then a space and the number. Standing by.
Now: V 20
